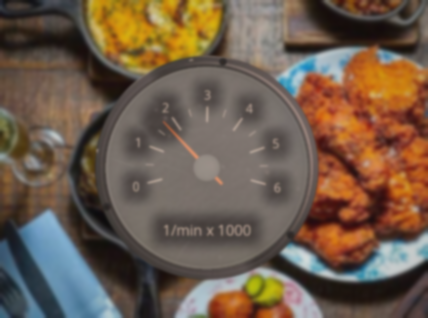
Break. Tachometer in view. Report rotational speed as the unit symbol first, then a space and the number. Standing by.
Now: rpm 1750
